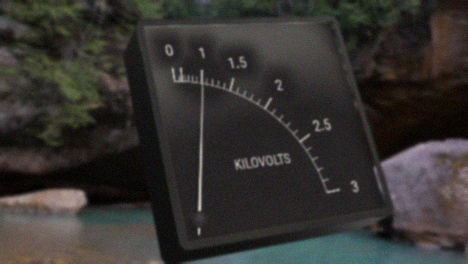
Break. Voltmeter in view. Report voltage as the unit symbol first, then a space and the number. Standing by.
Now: kV 1
